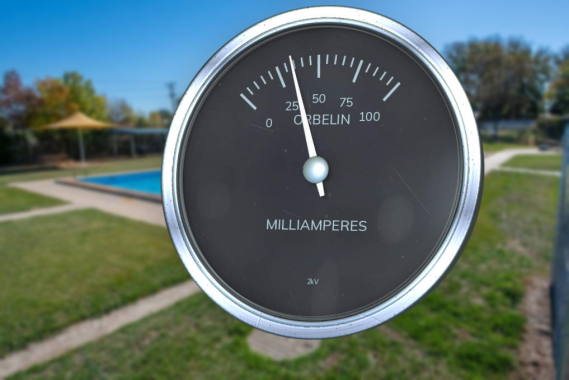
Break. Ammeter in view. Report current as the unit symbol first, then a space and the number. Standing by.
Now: mA 35
